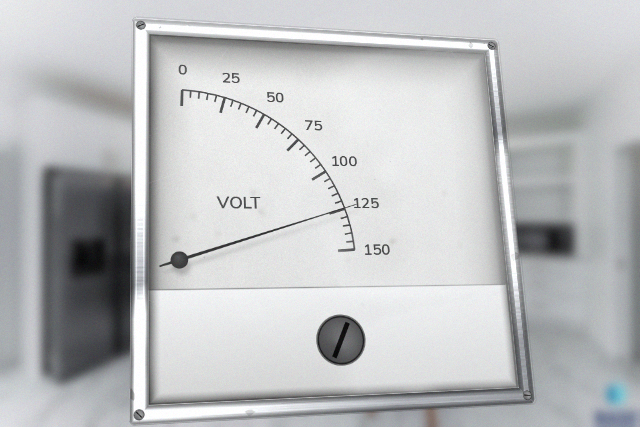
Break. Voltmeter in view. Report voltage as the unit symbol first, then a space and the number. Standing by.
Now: V 125
